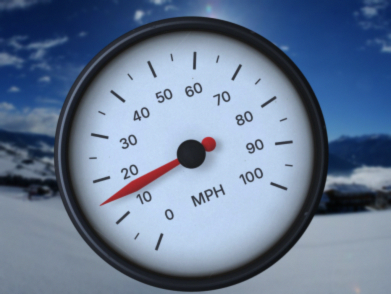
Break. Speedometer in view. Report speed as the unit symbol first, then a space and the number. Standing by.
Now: mph 15
